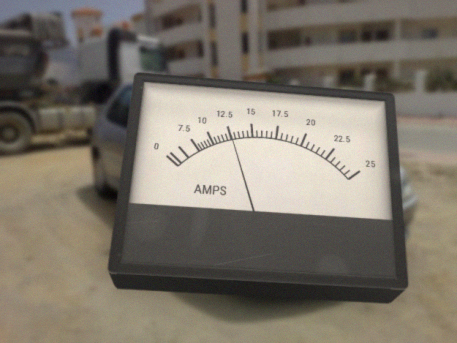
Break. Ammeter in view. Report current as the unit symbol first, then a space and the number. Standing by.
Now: A 12.5
